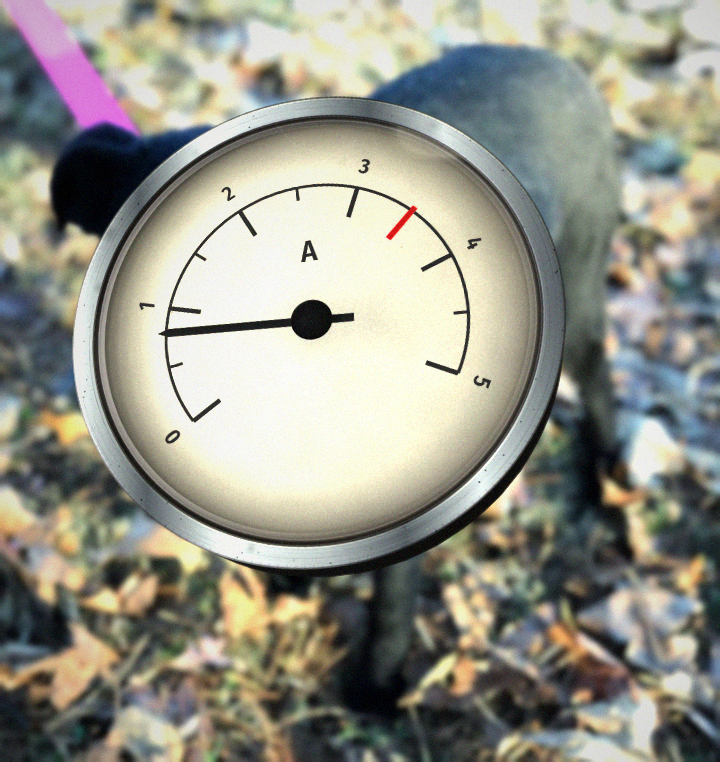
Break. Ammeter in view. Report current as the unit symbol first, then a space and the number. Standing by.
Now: A 0.75
